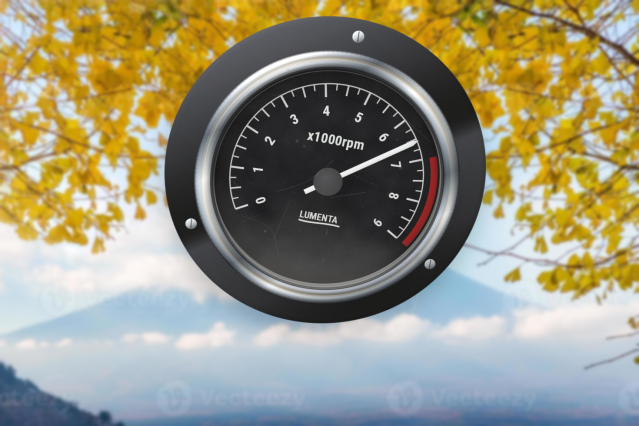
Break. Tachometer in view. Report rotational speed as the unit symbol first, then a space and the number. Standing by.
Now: rpm 6500
